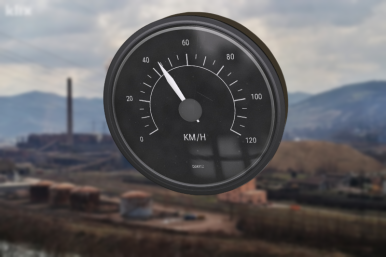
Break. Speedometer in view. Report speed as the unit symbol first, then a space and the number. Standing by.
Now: km/h 45
